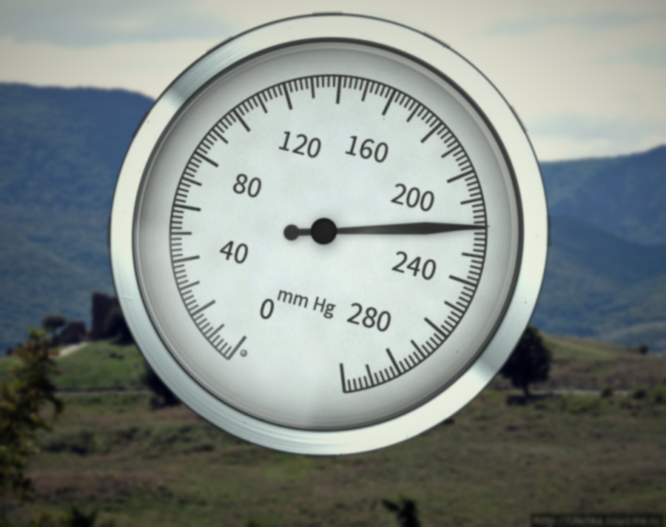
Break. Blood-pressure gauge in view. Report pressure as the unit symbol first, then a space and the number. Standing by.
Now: mmHg 220
